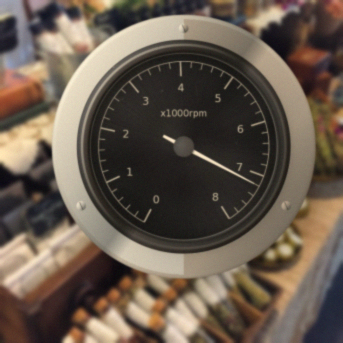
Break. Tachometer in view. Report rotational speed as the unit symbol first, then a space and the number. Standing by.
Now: rpm 7200
